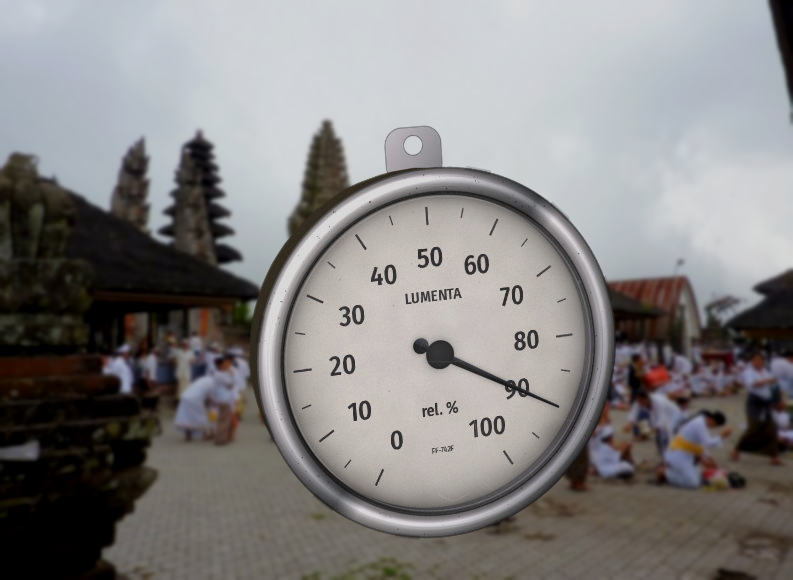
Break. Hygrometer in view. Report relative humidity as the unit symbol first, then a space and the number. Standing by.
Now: % 90
